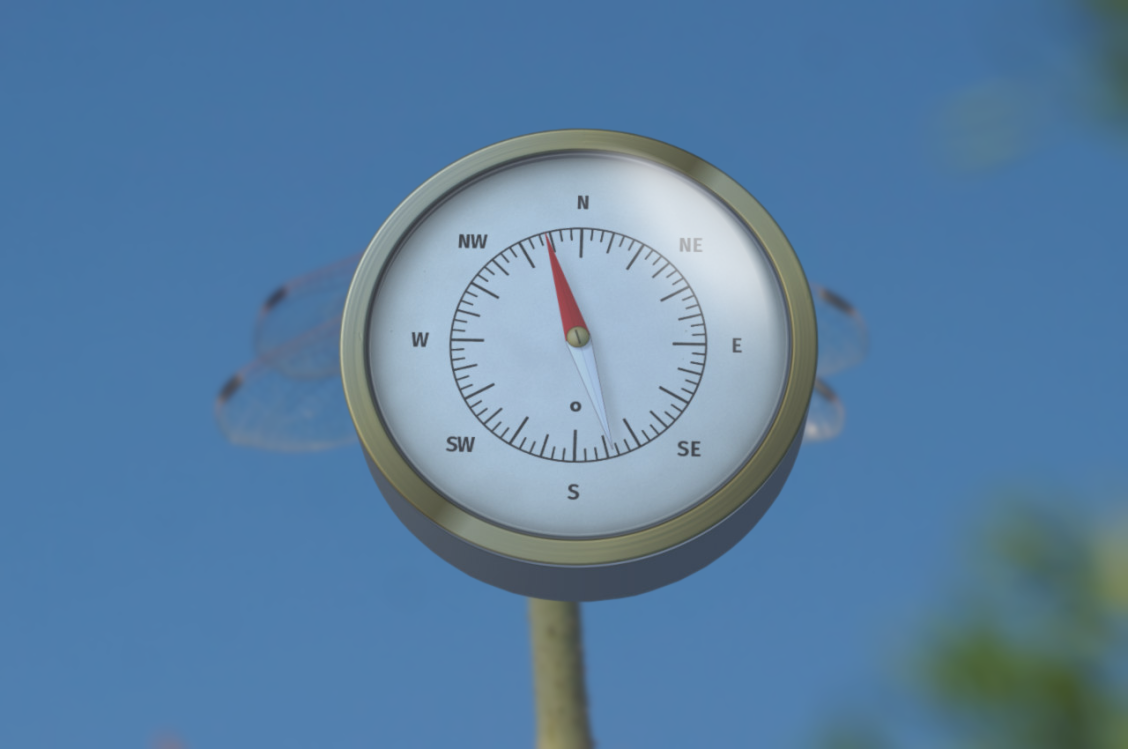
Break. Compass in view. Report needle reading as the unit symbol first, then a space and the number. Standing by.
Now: ° 342.5
